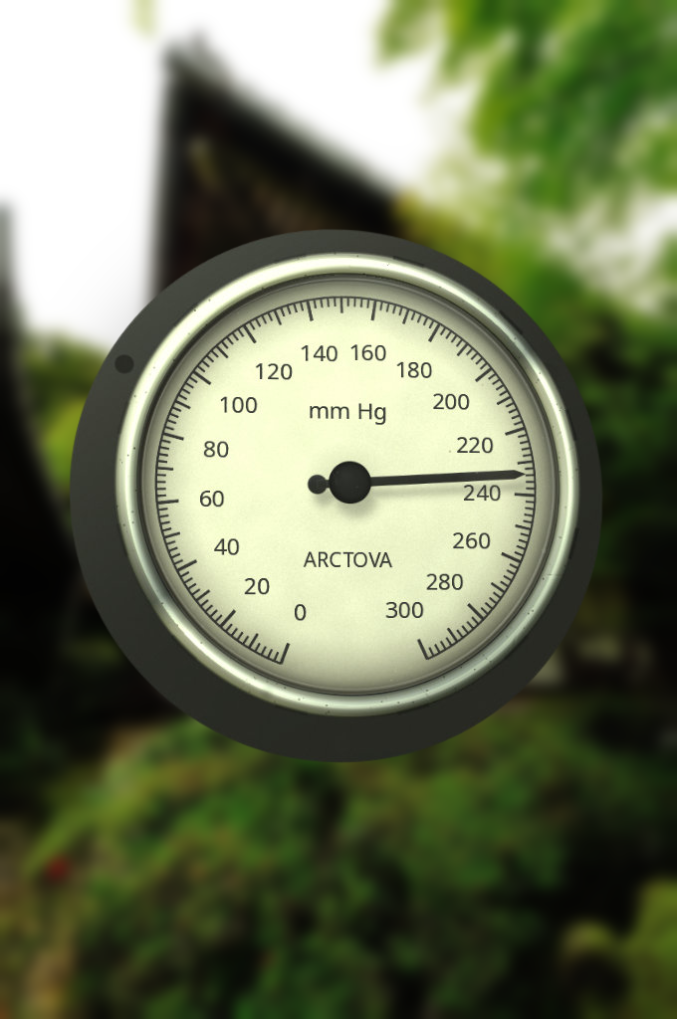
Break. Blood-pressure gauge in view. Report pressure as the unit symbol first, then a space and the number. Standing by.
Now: mmHg 234
